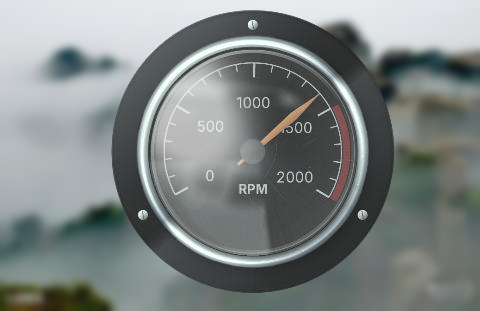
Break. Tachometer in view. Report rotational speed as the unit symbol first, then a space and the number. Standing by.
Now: rpm 1400
